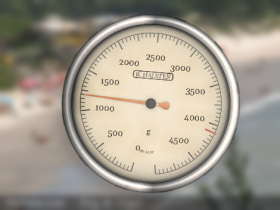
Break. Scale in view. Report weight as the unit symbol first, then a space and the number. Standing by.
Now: g 1200
